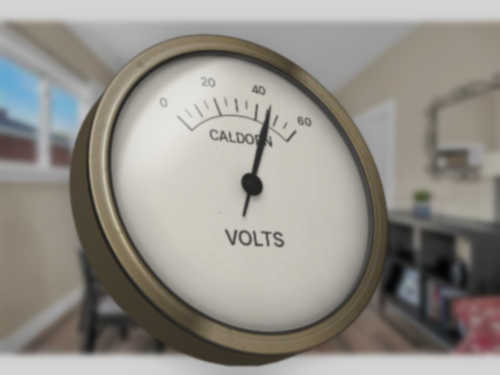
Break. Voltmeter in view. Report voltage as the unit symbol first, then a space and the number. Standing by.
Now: V 45
